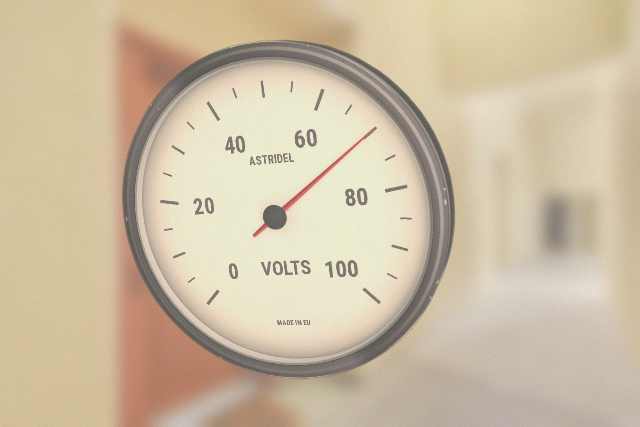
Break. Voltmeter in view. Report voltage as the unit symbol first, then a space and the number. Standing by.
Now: V 70
